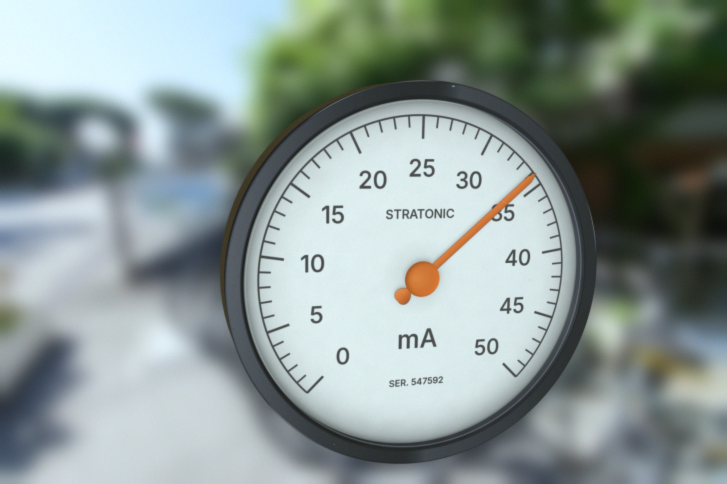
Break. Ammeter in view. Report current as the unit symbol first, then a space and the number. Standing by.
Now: mA 34
